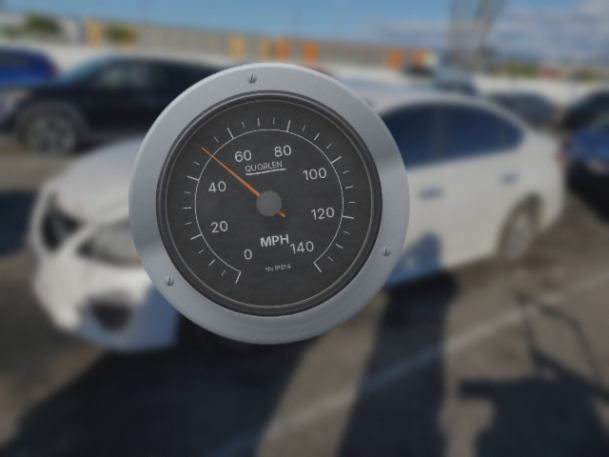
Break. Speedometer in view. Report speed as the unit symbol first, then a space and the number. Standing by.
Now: mph 50
